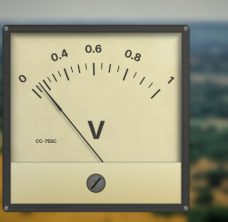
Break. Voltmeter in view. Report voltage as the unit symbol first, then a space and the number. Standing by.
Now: V 0.15
